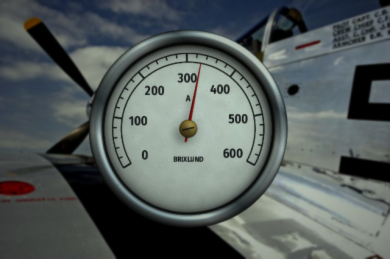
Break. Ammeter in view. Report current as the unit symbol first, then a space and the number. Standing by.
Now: A 330
